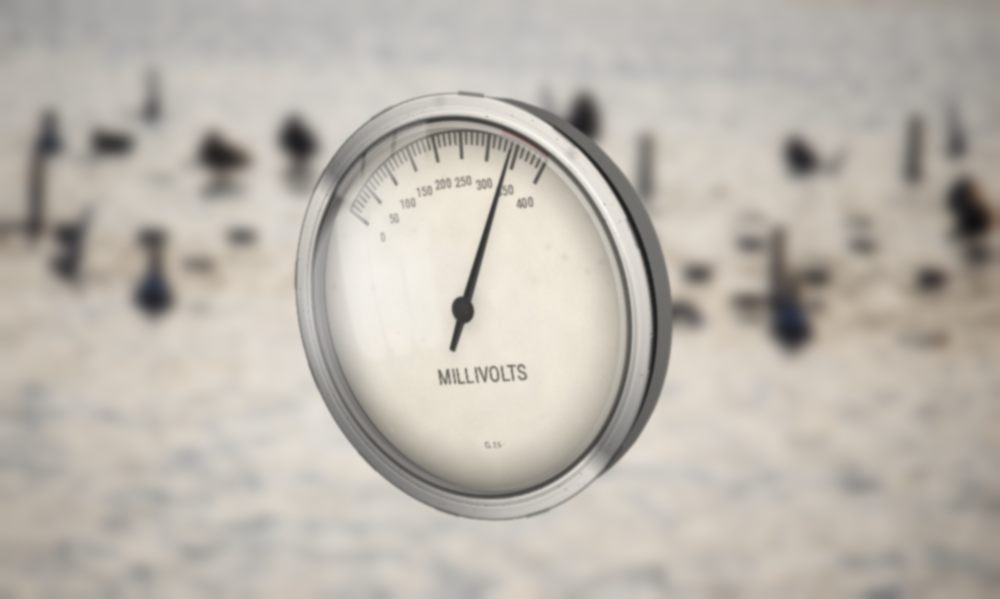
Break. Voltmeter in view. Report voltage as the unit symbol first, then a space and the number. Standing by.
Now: mV 350
